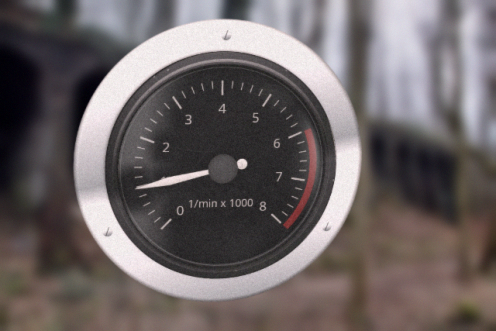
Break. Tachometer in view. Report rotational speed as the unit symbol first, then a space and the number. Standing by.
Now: rpm 1000
